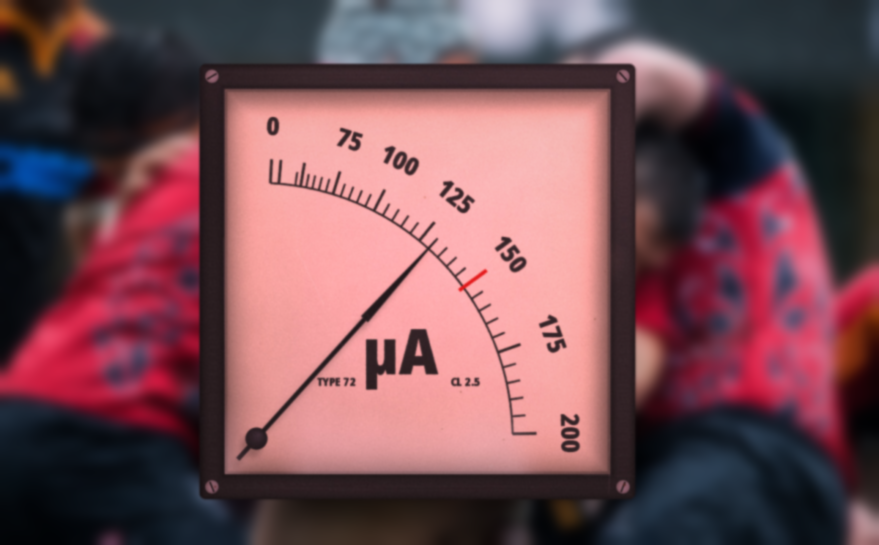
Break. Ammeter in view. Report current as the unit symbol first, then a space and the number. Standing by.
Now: µA 130
